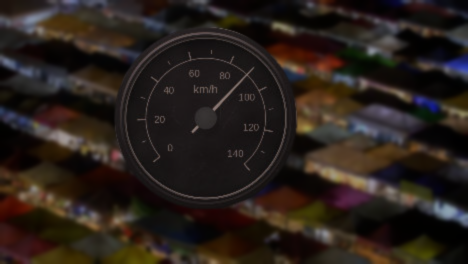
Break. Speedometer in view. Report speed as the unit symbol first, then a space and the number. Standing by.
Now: km/h 90
